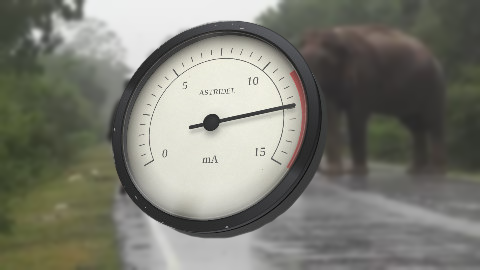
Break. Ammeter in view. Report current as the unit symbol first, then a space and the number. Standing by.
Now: mA 12.5
